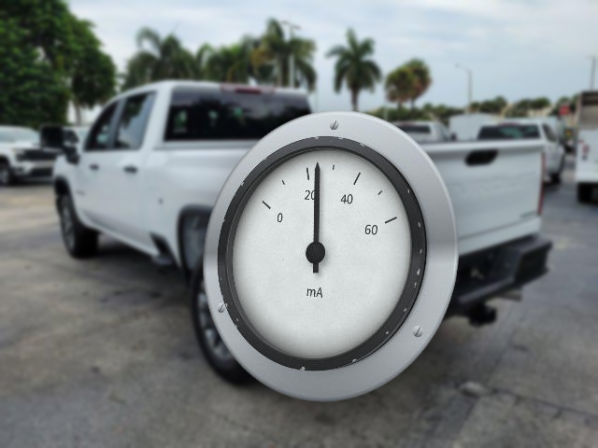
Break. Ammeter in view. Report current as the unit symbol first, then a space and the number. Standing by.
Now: mA 25
